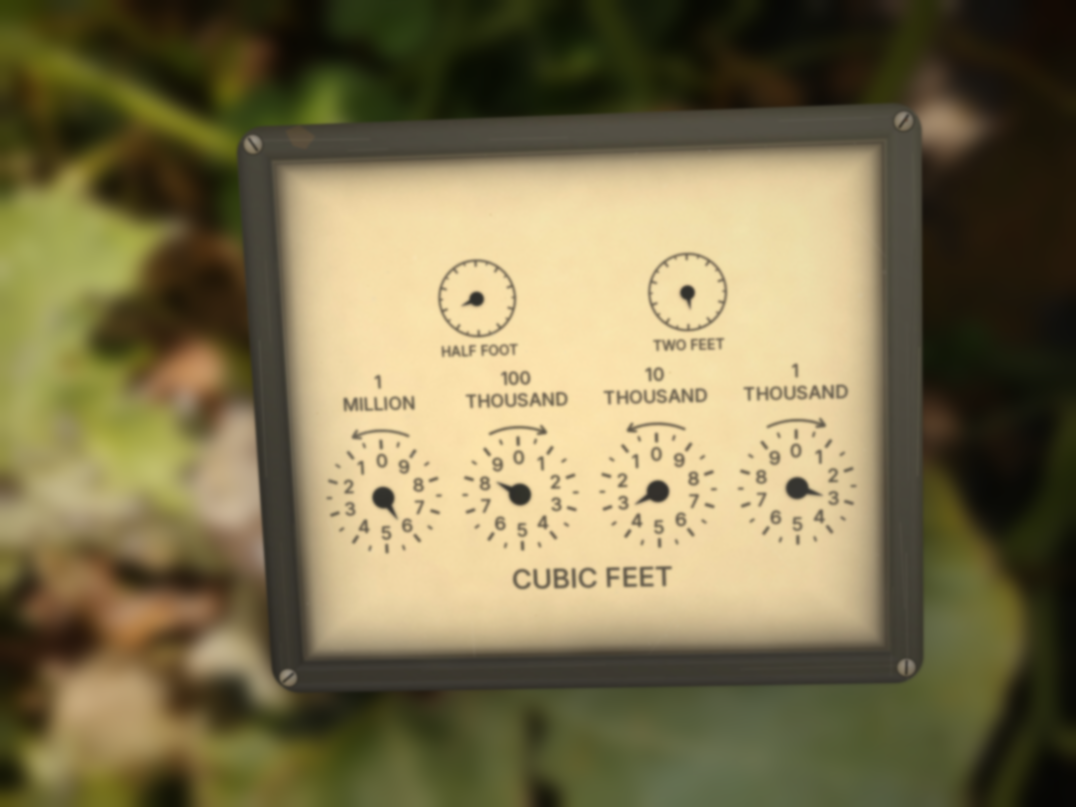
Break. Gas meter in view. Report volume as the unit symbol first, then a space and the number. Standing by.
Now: ft³ 583300
